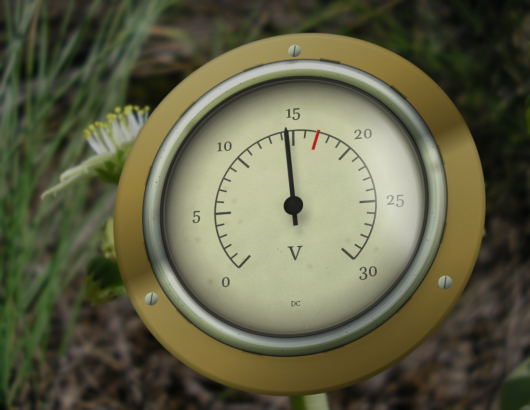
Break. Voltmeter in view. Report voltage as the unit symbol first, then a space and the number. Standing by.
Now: V 14.5
